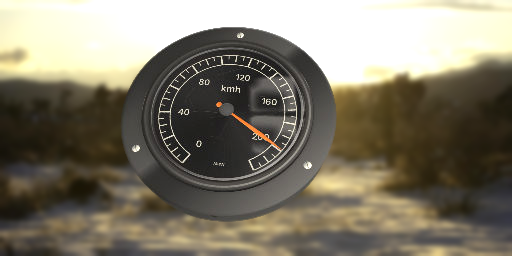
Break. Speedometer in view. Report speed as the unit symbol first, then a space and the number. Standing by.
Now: km/h 200
